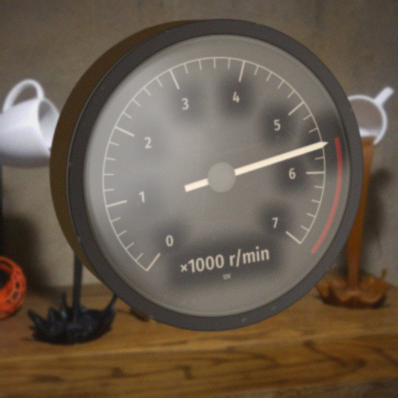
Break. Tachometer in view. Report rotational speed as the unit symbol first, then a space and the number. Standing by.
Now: rpm 5600
